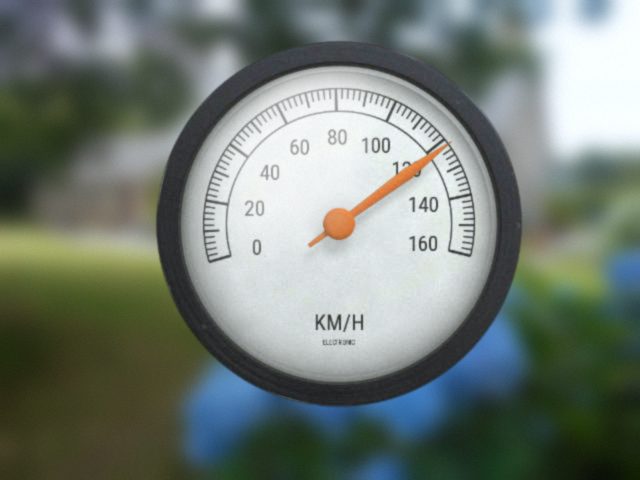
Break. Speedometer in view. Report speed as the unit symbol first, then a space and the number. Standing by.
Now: km/h 122
